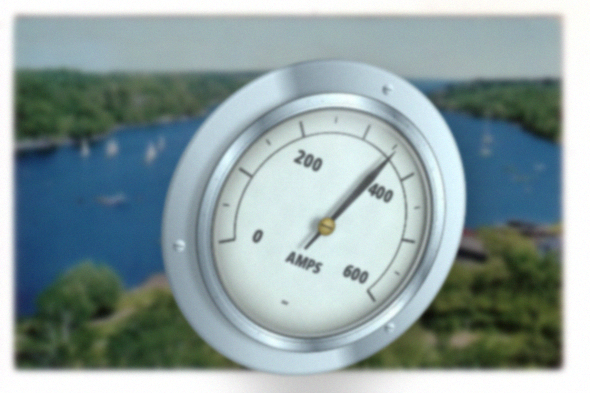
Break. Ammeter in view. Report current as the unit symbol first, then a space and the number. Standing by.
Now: A 350
